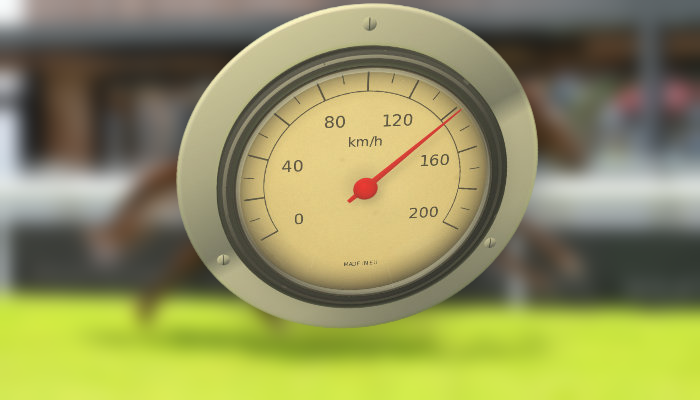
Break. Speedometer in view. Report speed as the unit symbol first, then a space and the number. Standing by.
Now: km/h 140
